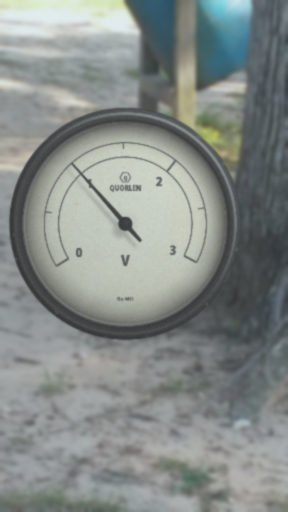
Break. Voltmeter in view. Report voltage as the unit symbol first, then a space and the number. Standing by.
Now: V 1
